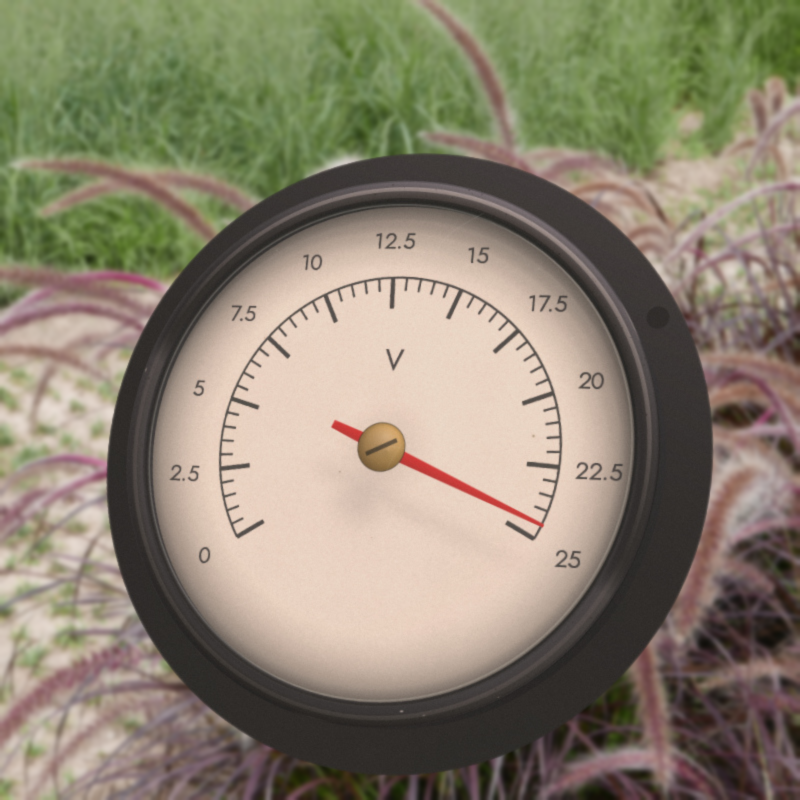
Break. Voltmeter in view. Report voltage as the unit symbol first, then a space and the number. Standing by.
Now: V 24.5
